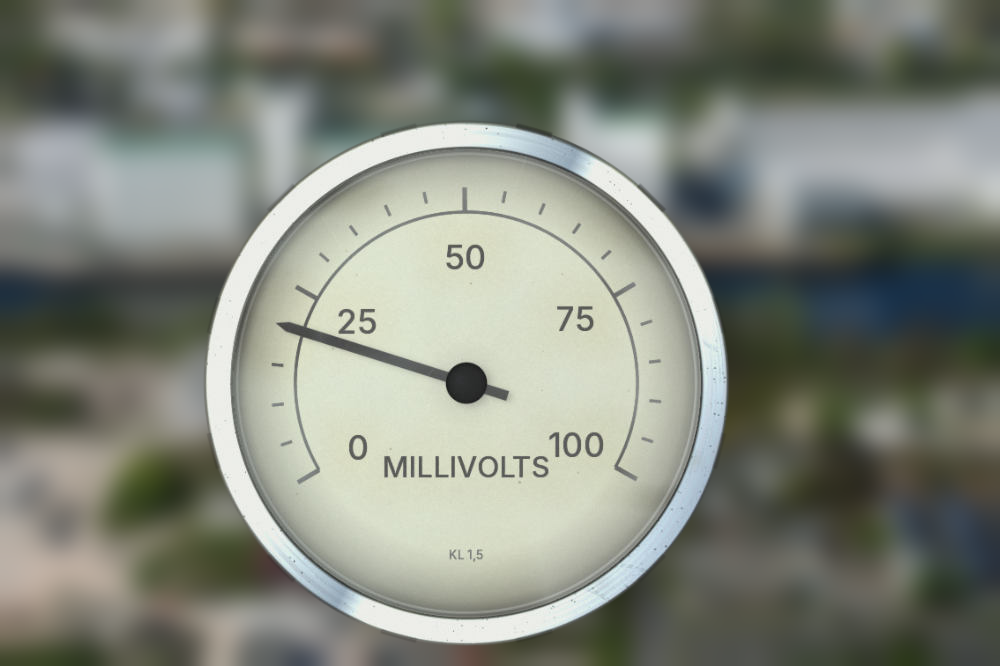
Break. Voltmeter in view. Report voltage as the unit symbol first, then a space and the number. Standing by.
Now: mV 20
